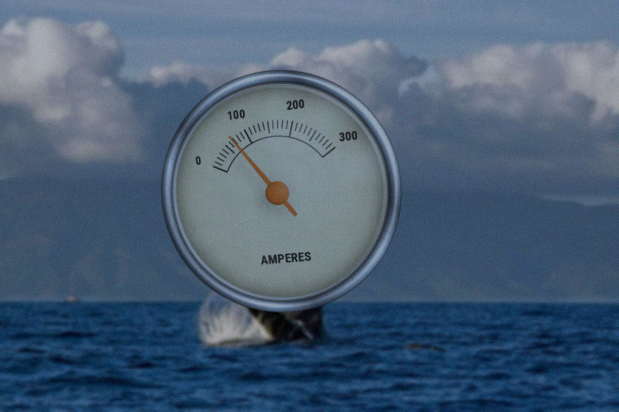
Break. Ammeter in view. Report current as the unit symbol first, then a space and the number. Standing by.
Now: A 70
